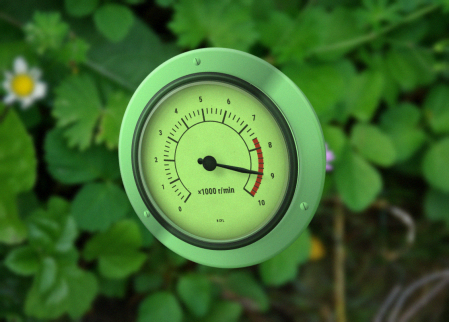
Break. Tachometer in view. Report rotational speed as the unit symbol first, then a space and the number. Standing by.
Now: rpm 9000
